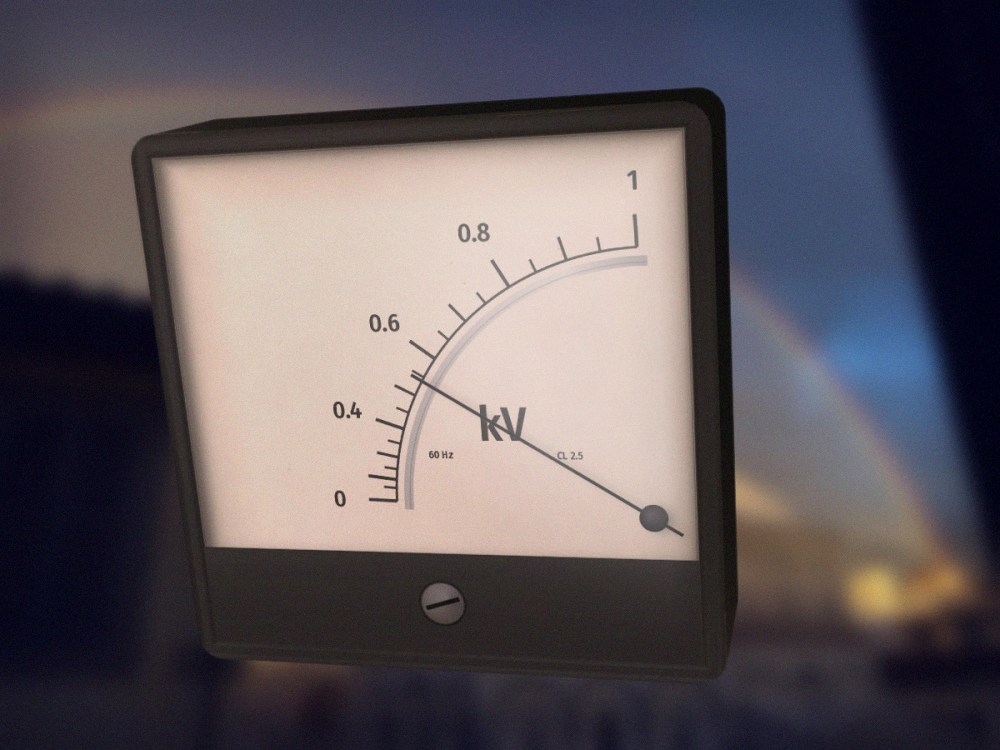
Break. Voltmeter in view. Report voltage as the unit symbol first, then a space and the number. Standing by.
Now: kV 0.55
